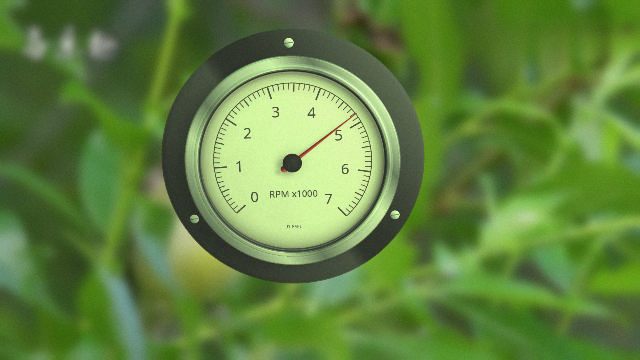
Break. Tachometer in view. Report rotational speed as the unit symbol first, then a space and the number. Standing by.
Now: rpm 4800
